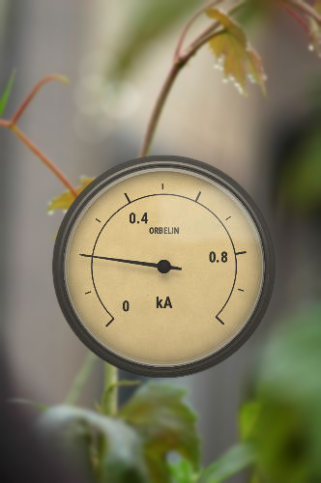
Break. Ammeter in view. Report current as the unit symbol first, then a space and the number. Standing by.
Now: kA 0.2
